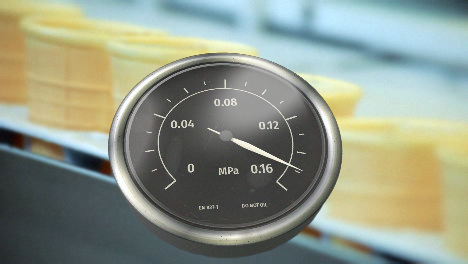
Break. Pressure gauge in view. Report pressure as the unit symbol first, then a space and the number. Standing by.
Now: MPa 0.15
